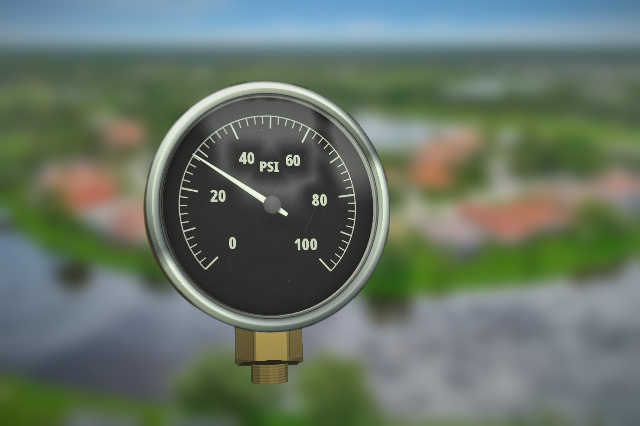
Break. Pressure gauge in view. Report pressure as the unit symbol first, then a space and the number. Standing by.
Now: psi 28
